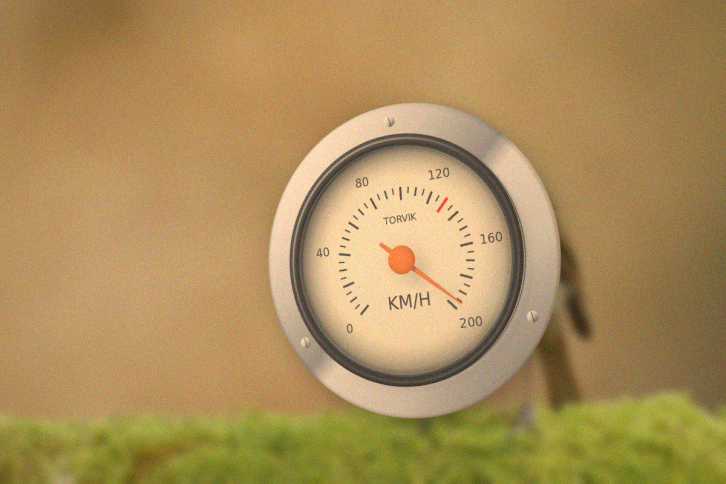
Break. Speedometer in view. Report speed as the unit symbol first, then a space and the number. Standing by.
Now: km/h 195
